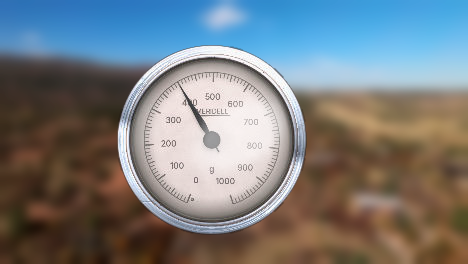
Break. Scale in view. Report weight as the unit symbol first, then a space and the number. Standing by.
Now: g 400
